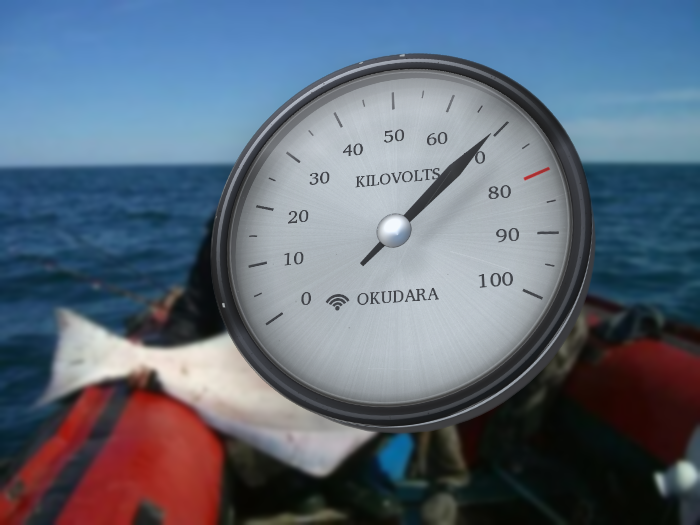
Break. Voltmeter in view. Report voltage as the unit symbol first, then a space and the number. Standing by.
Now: kV 70
